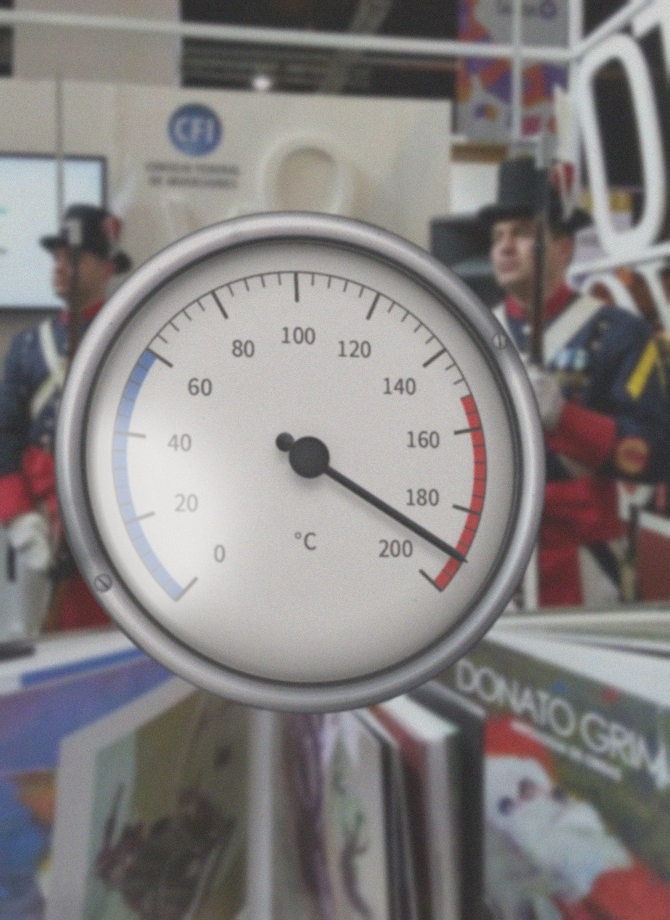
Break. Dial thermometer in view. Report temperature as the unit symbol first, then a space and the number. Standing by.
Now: °C 192
